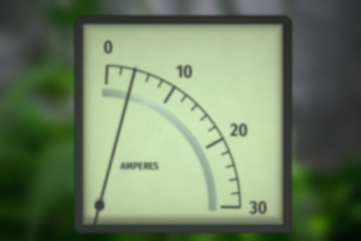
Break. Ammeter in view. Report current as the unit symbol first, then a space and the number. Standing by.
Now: A 4
